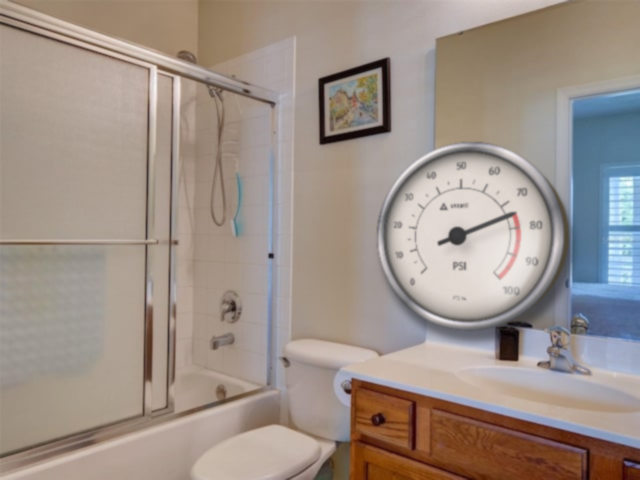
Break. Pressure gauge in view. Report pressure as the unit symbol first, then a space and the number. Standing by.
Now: psi 75
